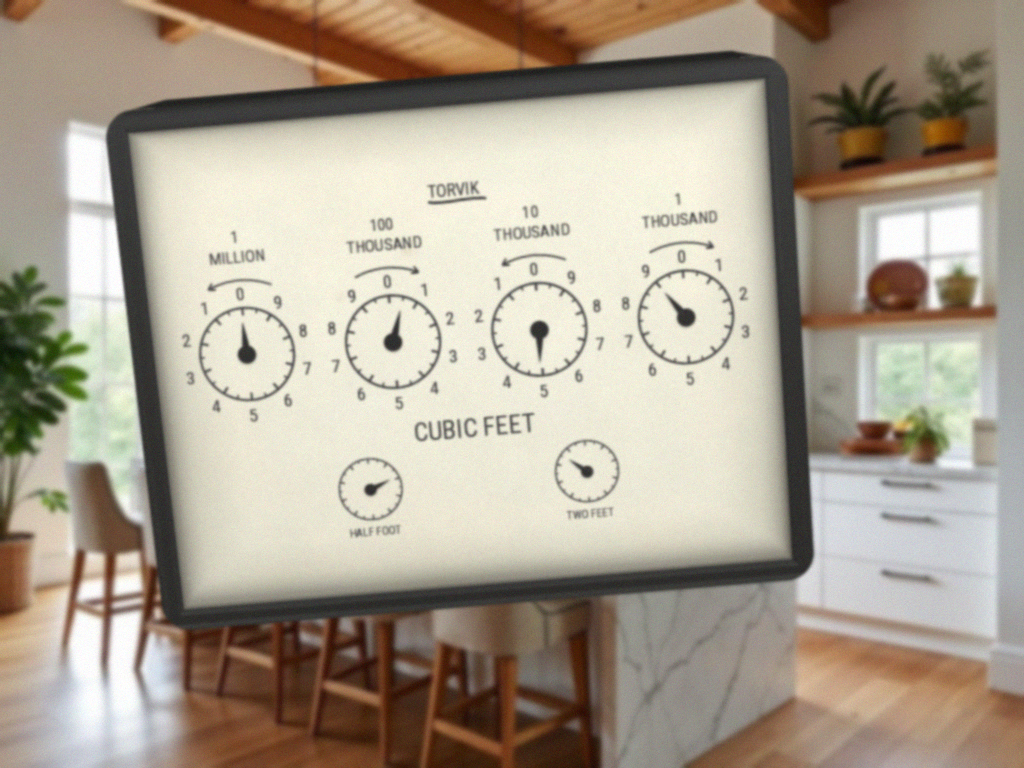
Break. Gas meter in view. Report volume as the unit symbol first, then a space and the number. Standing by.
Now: ft³ 4900
